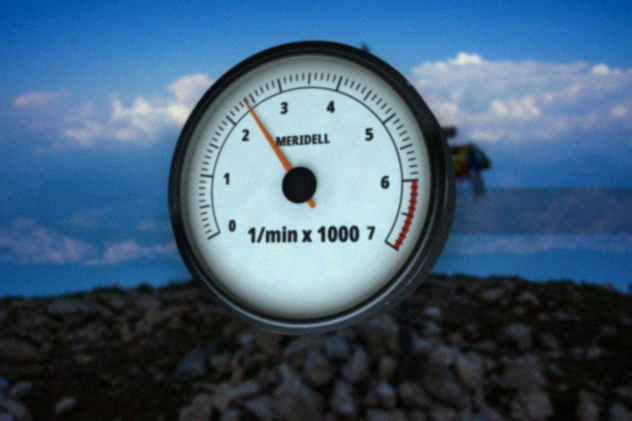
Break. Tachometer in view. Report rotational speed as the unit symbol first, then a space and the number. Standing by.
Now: rpm 2400
